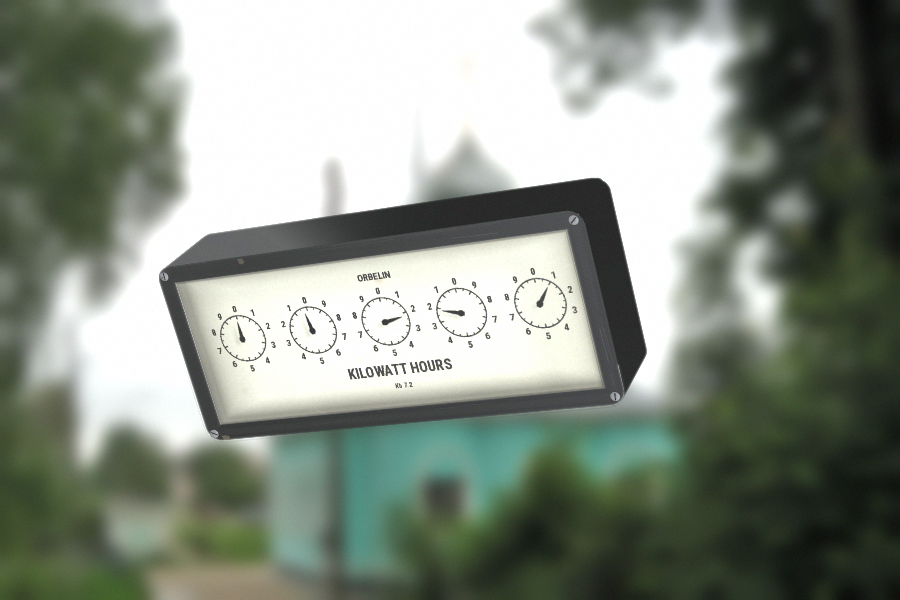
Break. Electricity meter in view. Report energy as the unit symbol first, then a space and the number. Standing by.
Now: kWh 221
